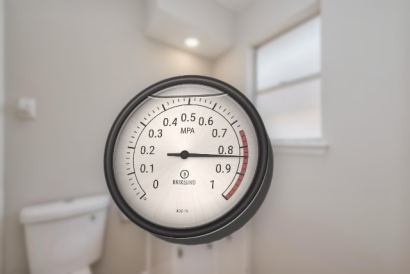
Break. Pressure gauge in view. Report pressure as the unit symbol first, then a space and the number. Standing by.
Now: MPa 0.84
